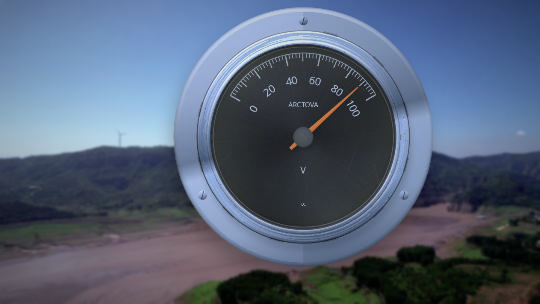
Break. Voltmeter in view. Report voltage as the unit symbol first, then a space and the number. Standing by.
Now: V 90
